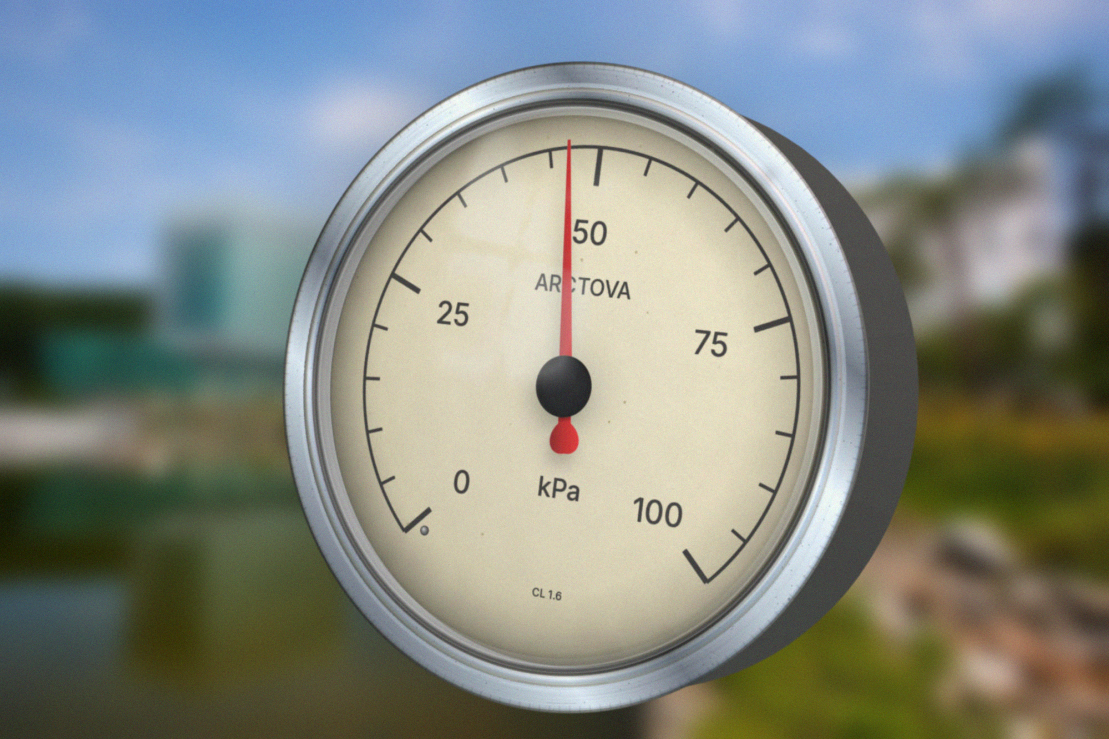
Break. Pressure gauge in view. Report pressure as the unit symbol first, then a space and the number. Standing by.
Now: kPa 47.5
